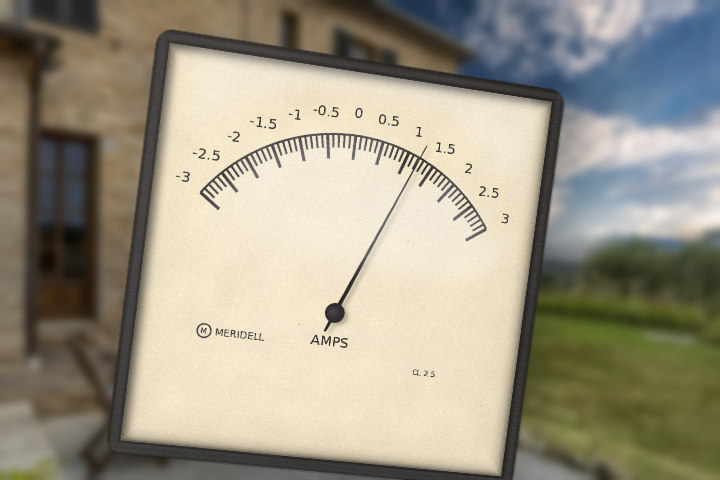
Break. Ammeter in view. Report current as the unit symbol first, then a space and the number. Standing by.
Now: A 1.2
